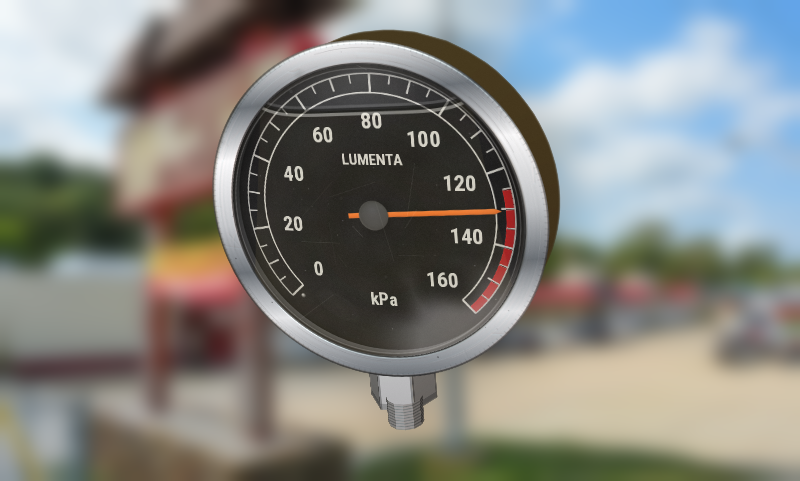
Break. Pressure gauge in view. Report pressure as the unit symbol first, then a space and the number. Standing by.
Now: kPa 130
